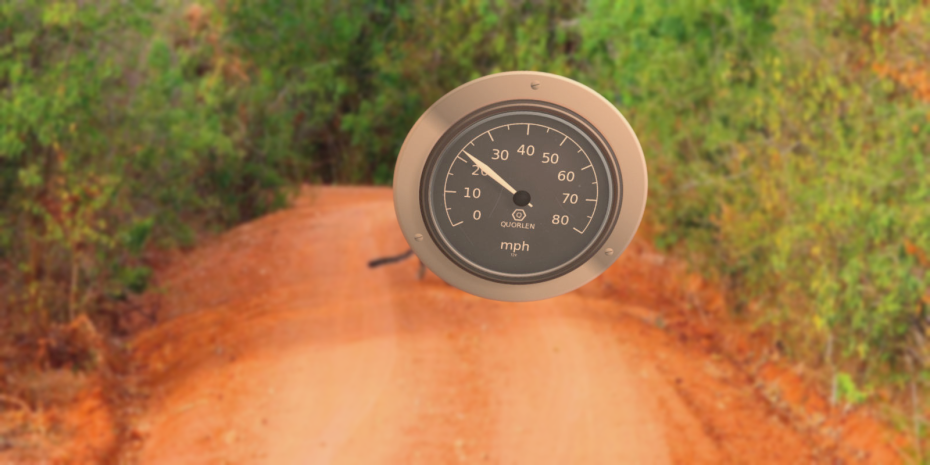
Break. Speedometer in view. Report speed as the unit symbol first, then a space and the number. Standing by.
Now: mph 22.5
